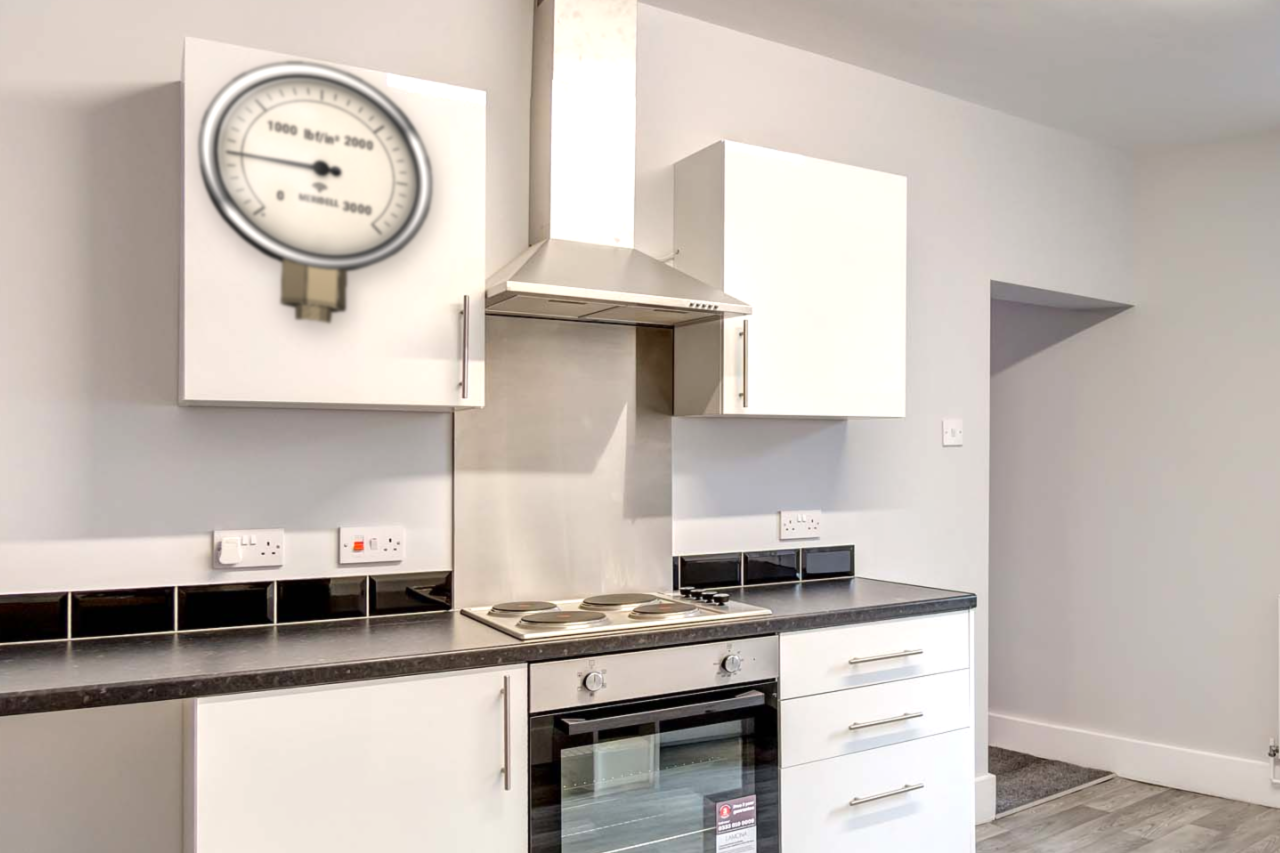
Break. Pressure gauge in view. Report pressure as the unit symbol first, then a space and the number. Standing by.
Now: psi 500
